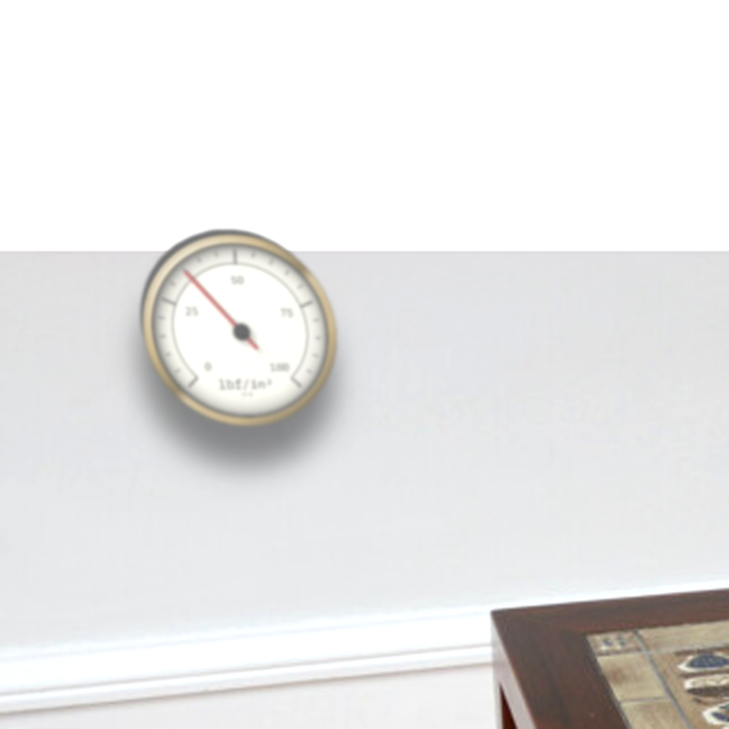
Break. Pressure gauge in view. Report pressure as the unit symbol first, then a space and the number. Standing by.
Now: psi 35
